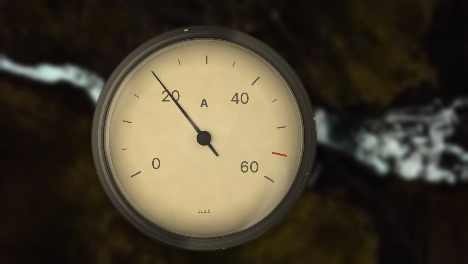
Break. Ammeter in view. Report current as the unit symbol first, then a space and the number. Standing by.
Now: A 20
